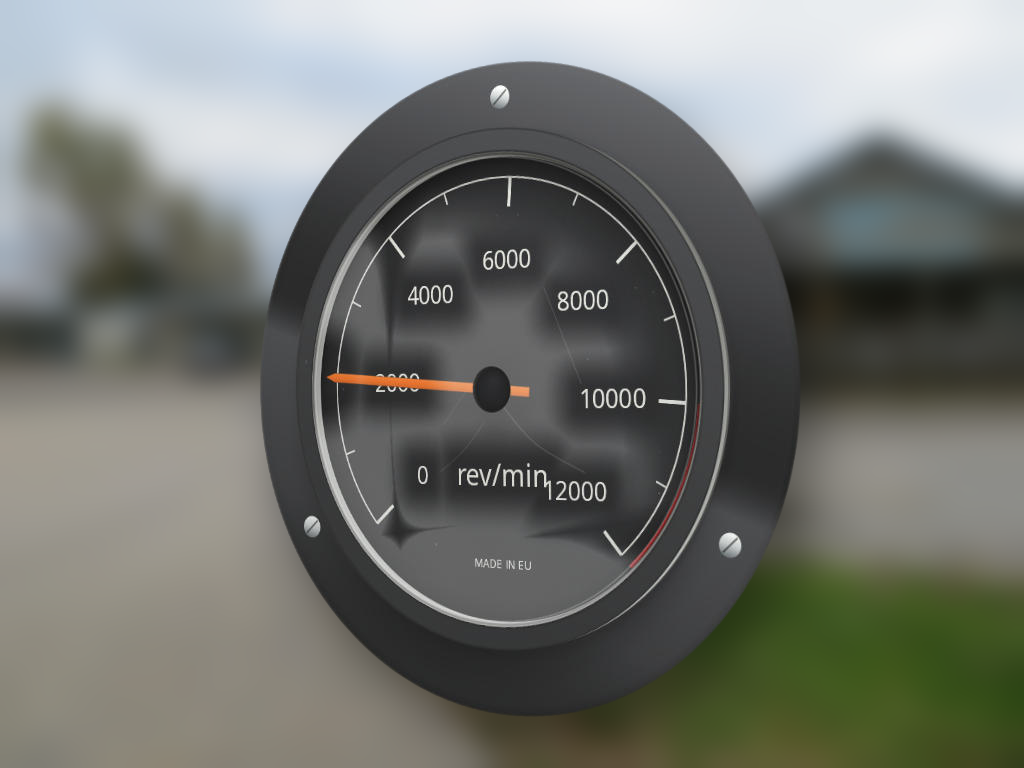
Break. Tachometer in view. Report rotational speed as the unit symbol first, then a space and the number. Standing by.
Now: rpm 2000
